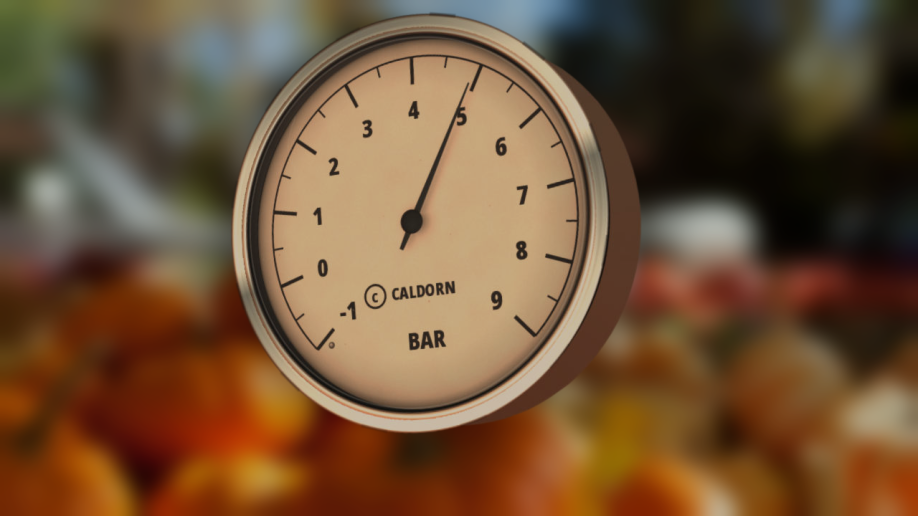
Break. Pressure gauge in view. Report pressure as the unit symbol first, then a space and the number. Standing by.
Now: bar 5
